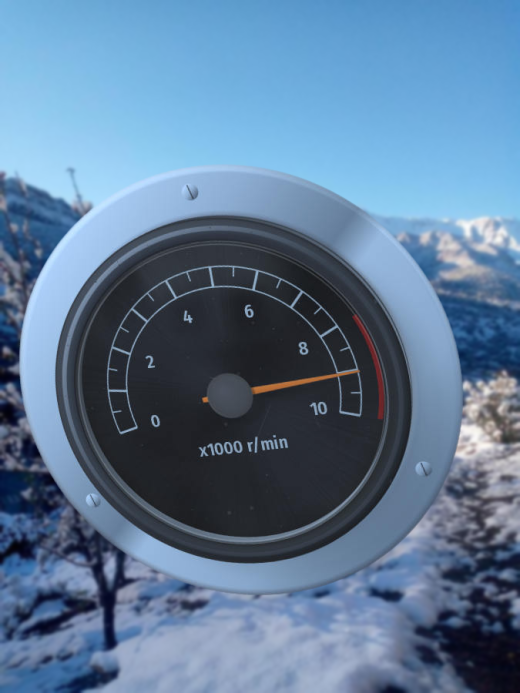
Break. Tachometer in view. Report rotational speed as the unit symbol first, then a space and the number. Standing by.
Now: rpm 9000
